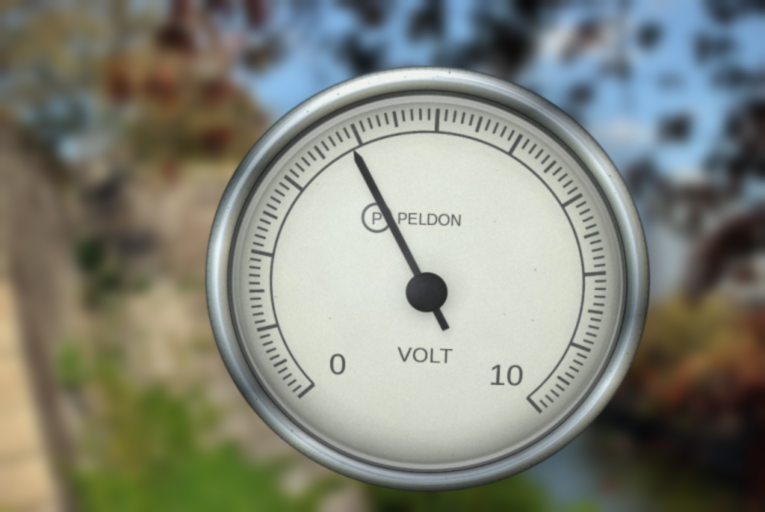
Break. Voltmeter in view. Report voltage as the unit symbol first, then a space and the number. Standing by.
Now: V 3.9
